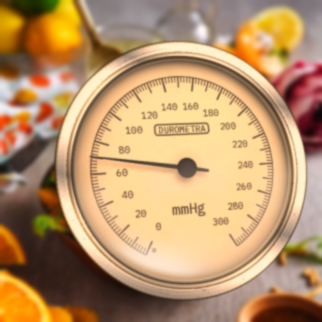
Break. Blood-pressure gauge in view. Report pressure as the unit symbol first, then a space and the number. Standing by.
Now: mmHg 70
